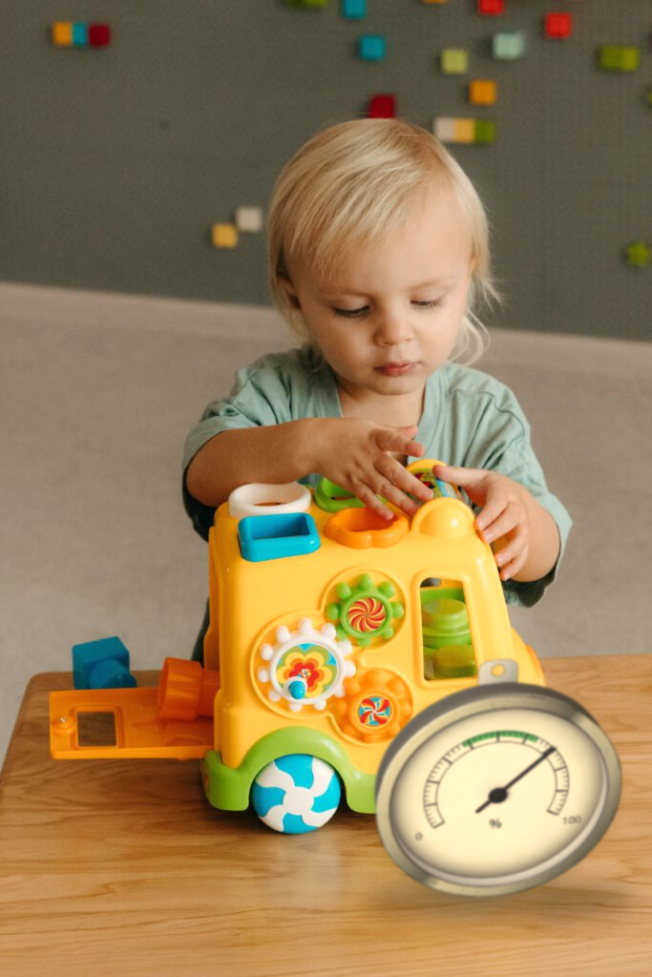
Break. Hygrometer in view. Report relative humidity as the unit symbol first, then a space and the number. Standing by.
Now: % 70
